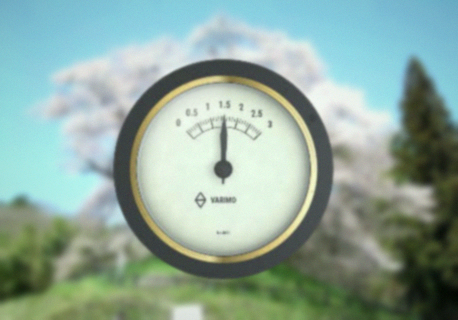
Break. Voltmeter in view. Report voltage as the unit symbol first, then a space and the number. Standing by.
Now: V 1.5
